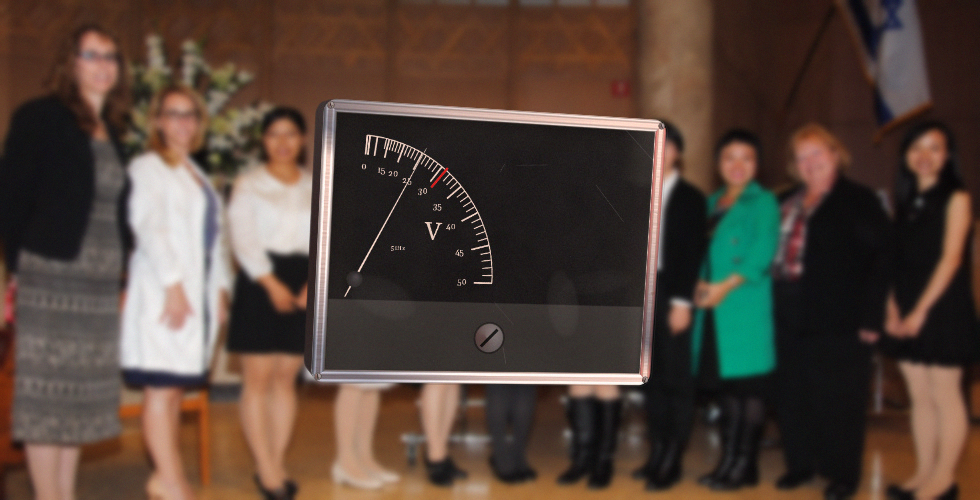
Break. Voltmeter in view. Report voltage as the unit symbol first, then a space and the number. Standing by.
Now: V 25
